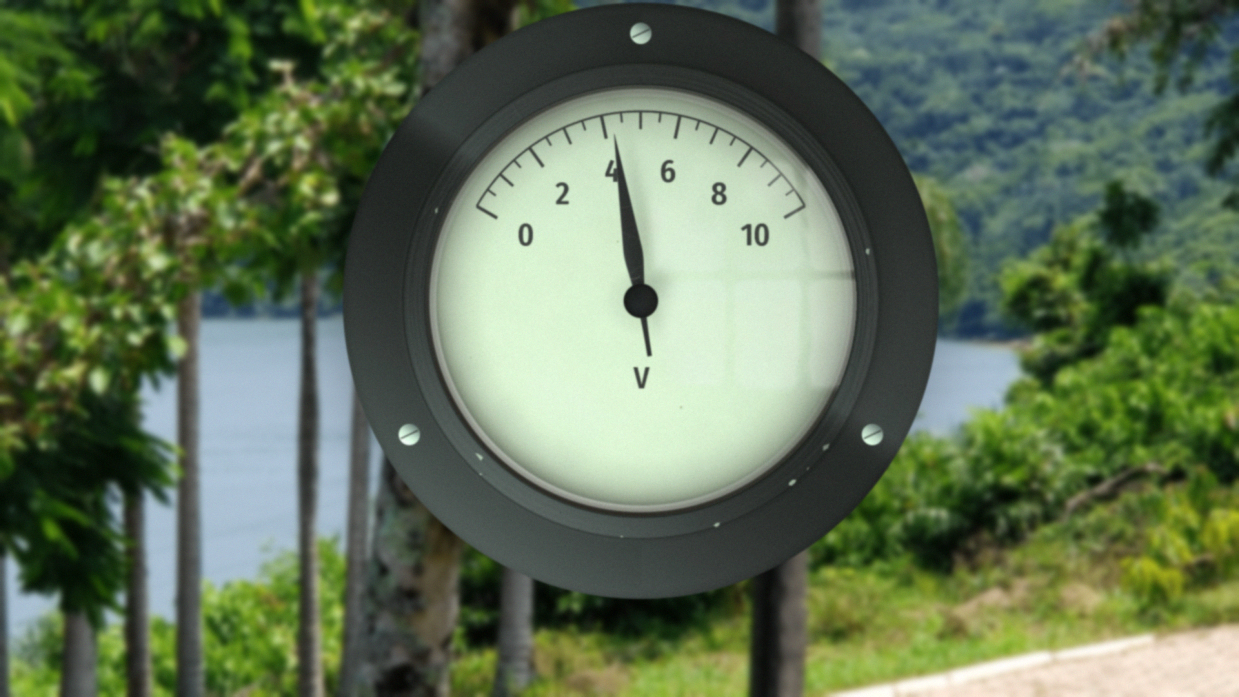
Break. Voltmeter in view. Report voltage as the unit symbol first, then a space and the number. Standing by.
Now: V 4.25
